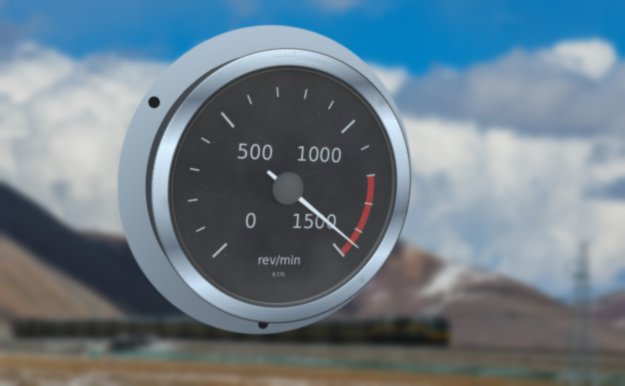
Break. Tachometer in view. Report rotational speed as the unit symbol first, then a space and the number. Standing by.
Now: rpm 1450
